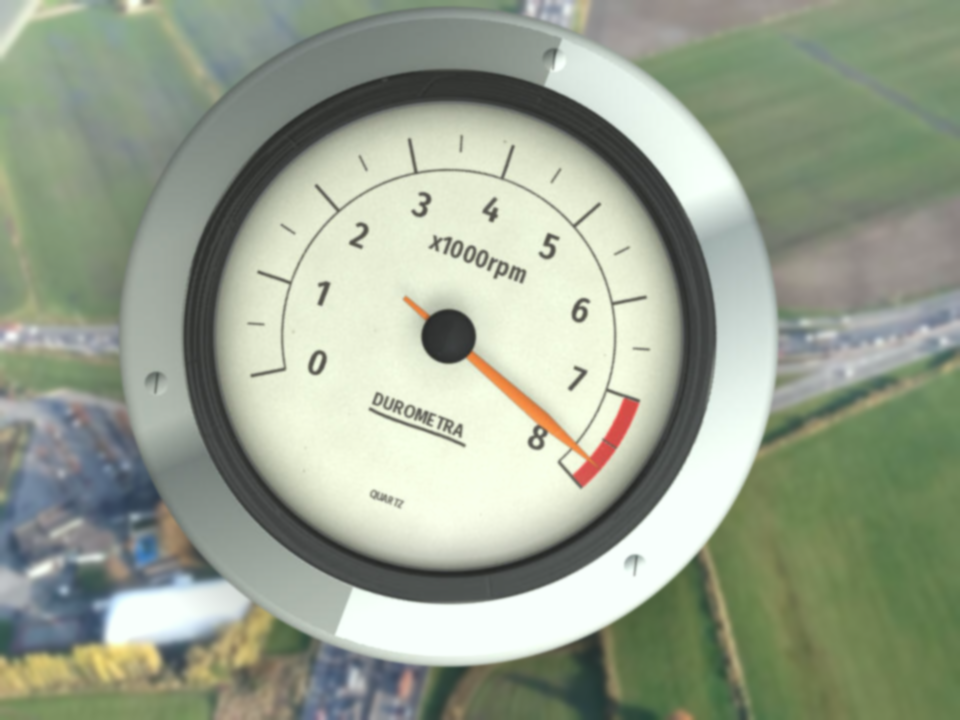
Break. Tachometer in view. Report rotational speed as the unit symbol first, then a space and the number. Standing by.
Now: rpm 7750
